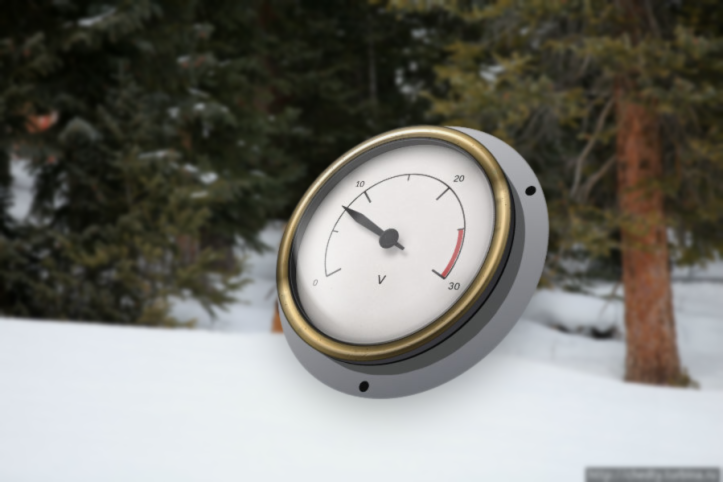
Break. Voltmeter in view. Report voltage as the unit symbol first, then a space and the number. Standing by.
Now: V 7.5
